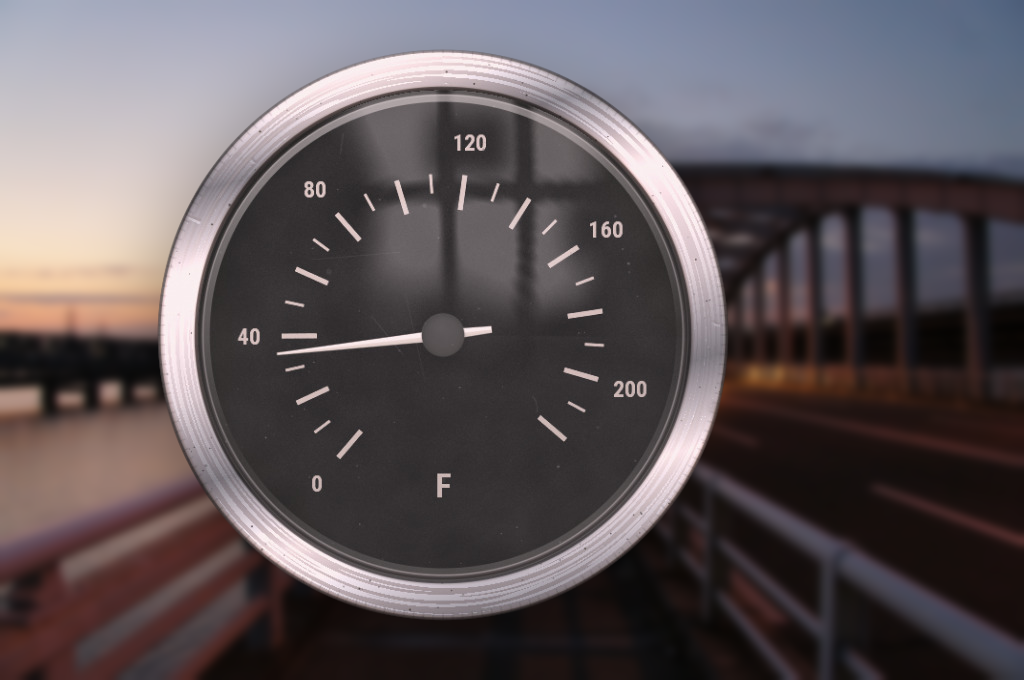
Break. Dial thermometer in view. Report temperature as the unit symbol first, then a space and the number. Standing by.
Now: °F 35
